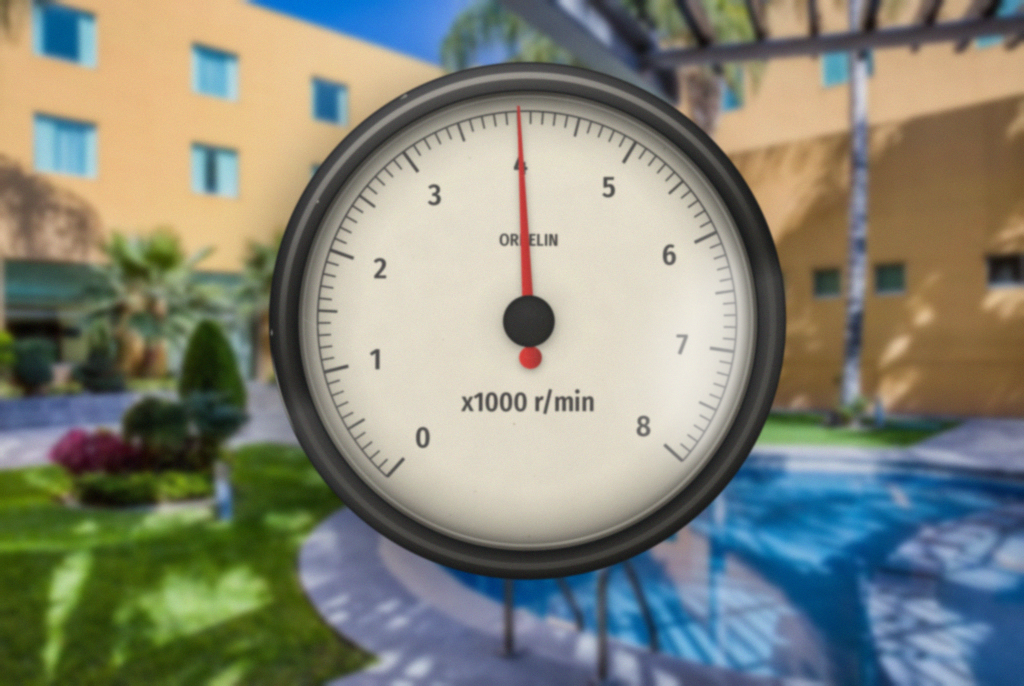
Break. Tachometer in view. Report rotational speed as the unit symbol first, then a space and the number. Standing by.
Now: rpm 4000
